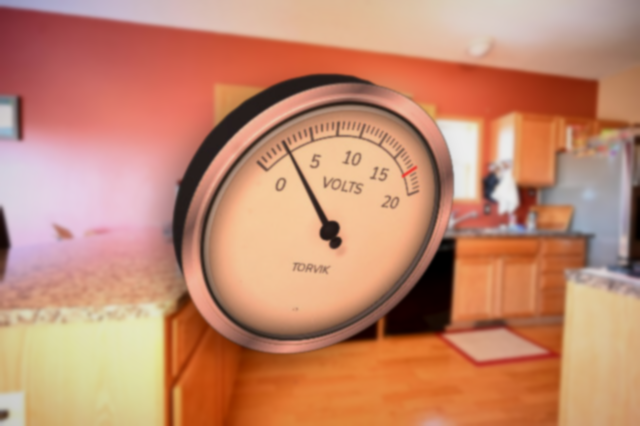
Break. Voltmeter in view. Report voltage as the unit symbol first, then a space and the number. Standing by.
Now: V 2.5
